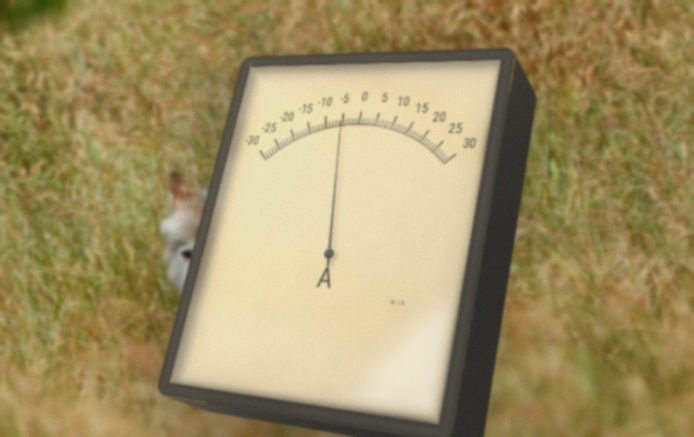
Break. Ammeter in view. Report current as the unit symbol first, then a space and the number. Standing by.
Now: A -5
